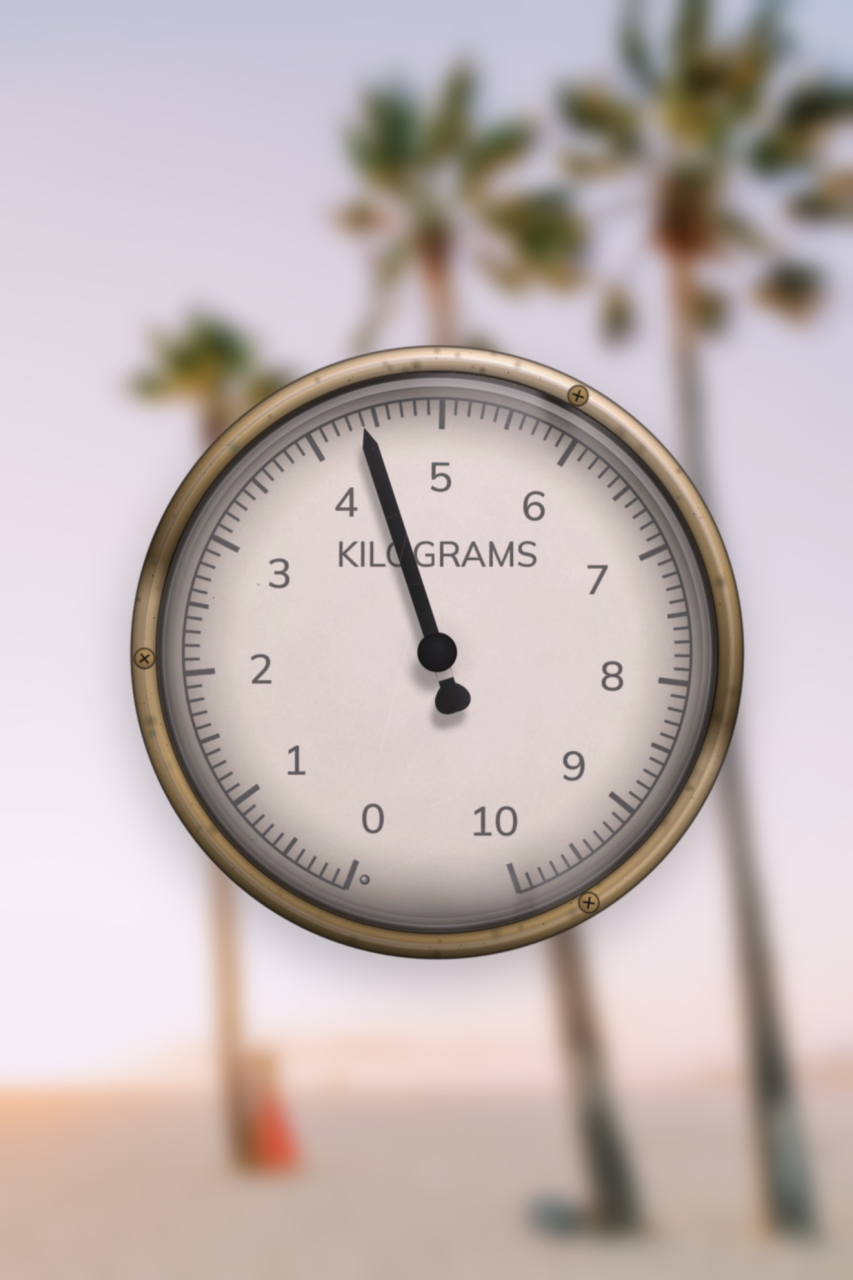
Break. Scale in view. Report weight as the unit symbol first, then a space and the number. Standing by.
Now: kg 4.4
